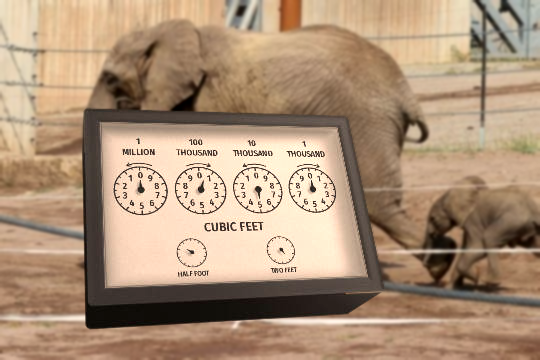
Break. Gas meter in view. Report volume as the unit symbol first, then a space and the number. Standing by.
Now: ft³ 5000
